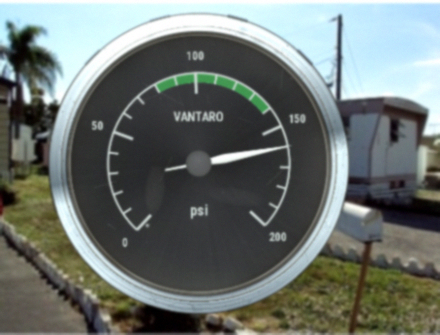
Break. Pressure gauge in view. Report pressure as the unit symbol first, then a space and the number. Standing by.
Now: psi 160
